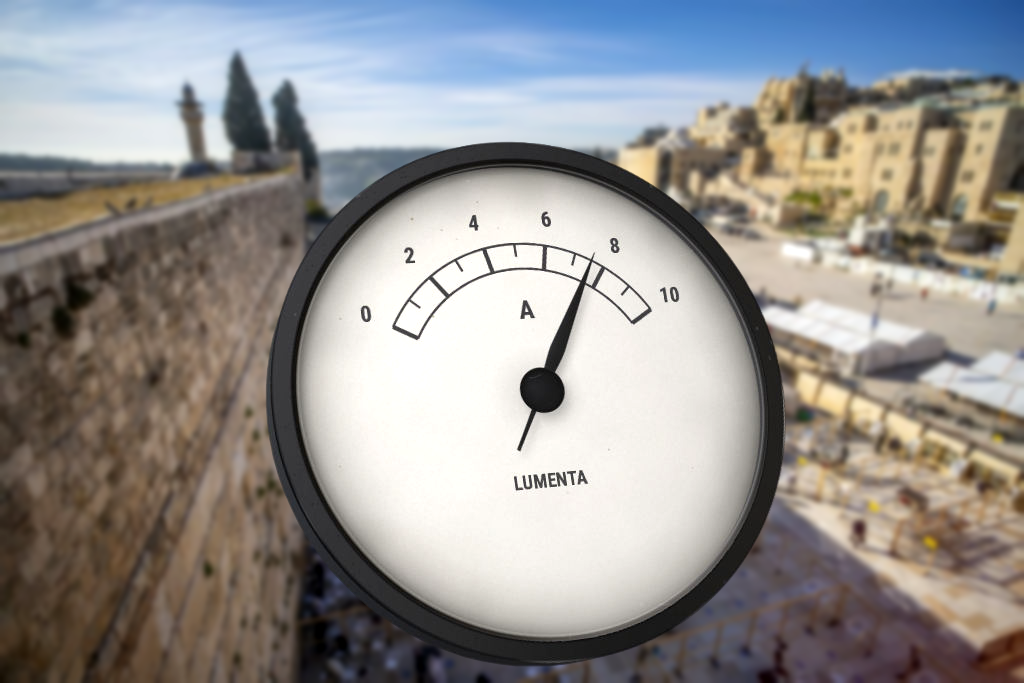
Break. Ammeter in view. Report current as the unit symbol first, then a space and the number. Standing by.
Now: A 7.5
